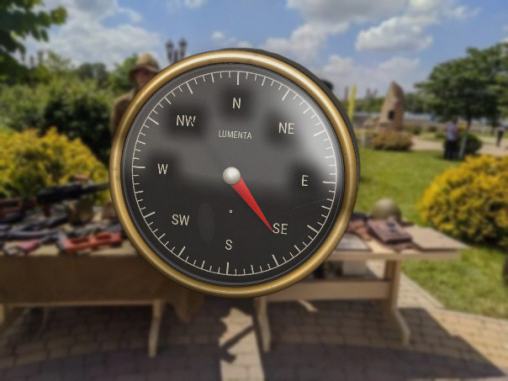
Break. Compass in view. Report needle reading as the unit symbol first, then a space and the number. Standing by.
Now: ° 140
